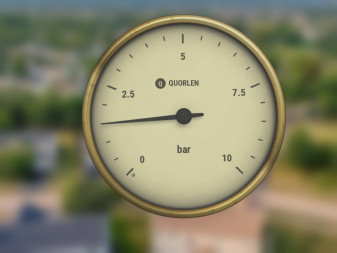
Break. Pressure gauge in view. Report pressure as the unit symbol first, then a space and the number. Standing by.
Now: bar 1.5
